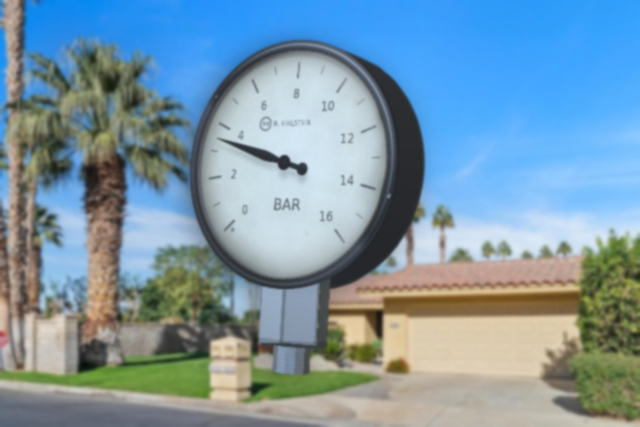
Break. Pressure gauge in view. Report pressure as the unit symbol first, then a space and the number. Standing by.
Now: bar 3.5
